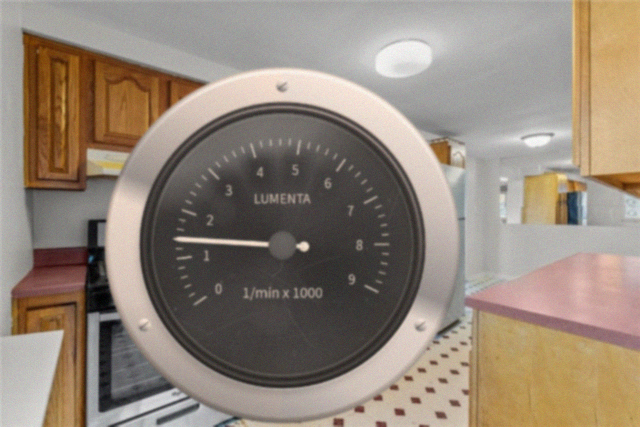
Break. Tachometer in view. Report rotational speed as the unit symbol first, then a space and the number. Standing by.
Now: rpm 1400
